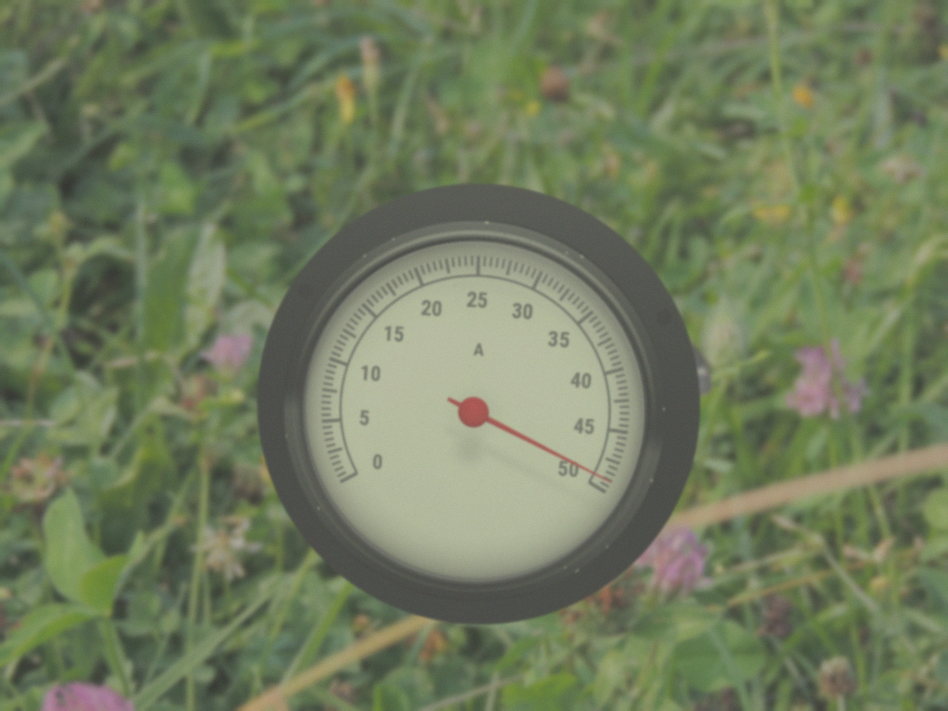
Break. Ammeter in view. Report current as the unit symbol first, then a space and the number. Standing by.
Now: A 49
